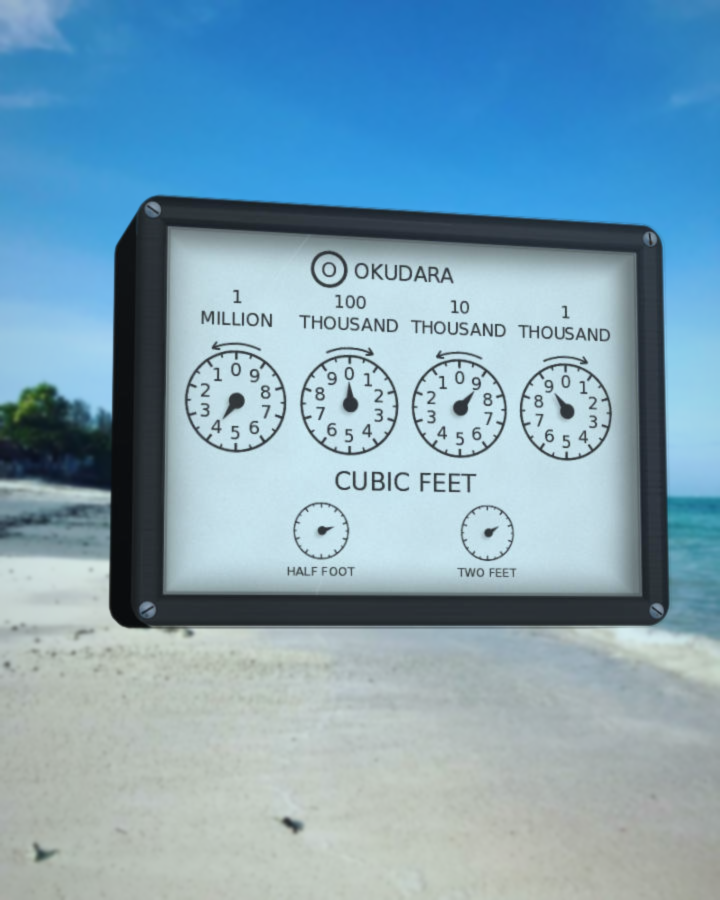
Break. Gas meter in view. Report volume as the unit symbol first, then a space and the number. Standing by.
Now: ft³ 398900
